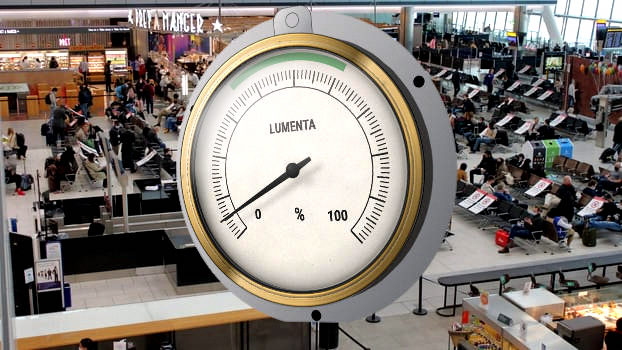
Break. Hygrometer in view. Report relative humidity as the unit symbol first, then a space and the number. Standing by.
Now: % 5
